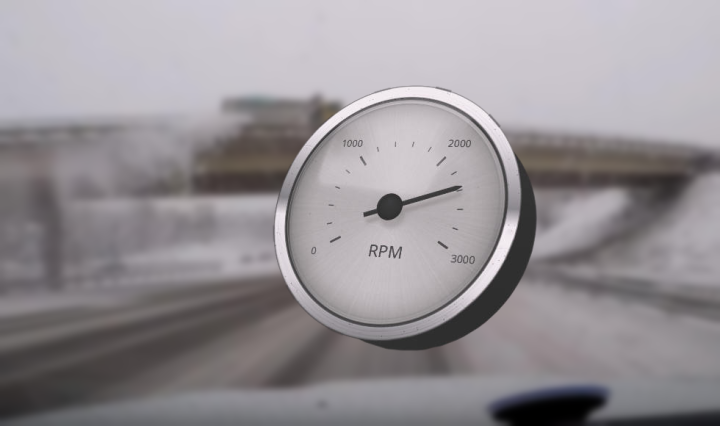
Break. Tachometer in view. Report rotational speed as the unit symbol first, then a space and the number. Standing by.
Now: rpm 2400
